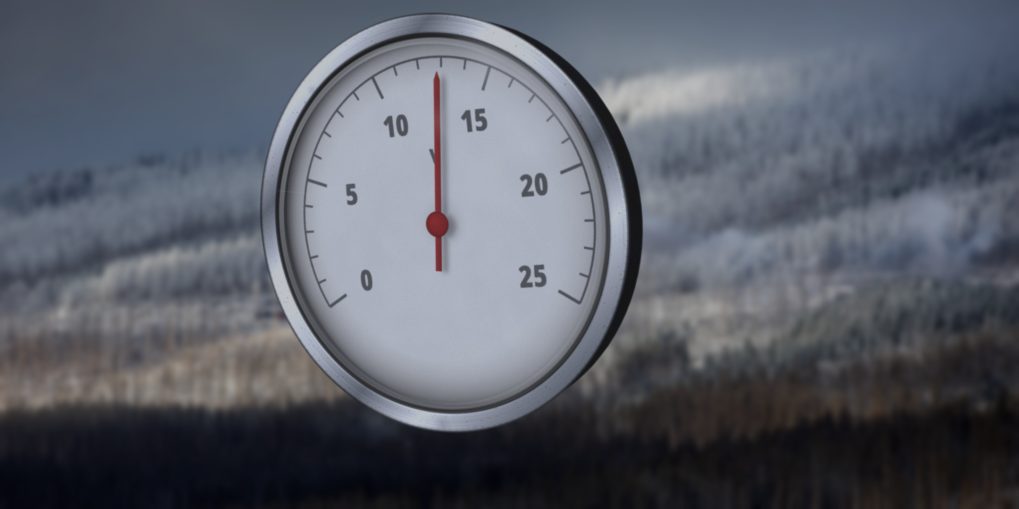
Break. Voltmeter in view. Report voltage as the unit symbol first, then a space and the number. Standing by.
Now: V 13
